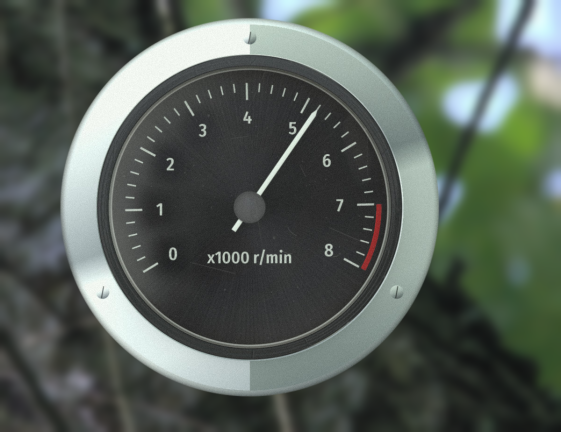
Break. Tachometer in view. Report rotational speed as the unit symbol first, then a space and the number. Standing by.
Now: rpm 5200
